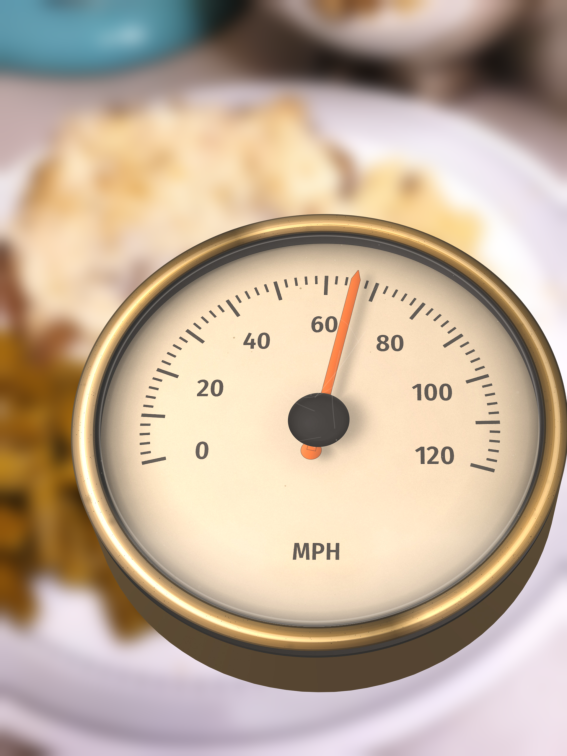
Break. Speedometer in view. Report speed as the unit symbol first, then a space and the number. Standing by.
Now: mph 66
